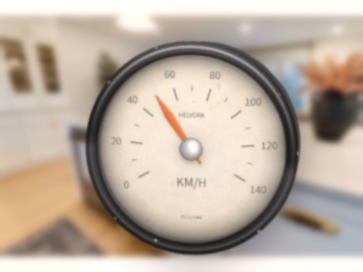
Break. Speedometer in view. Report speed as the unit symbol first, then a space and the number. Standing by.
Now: km/h 50
